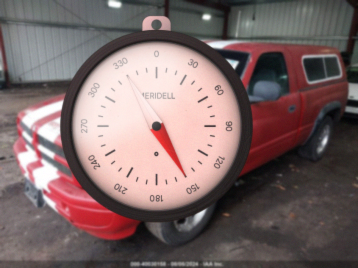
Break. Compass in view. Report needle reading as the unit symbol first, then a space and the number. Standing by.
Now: ° 150
